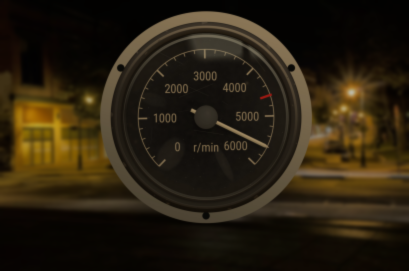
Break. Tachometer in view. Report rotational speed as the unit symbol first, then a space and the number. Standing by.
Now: rpm 5600
